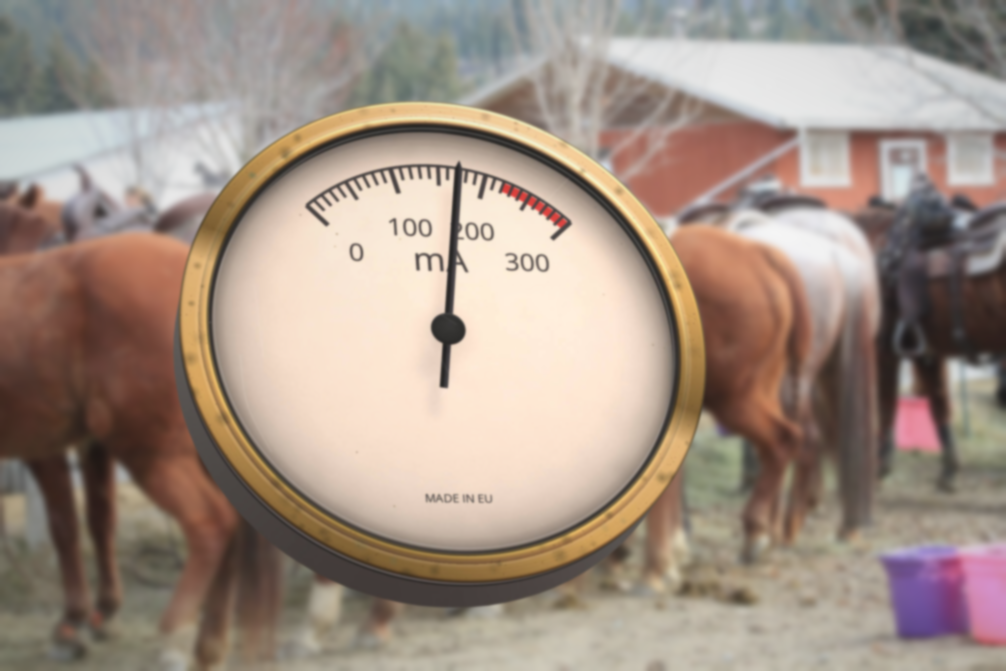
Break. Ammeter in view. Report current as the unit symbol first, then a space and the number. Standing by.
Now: mA 170
